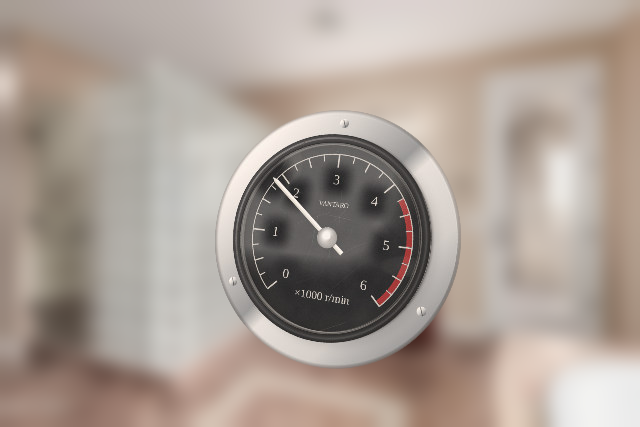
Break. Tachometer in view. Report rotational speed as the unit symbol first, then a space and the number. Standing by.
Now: rpm 1875
